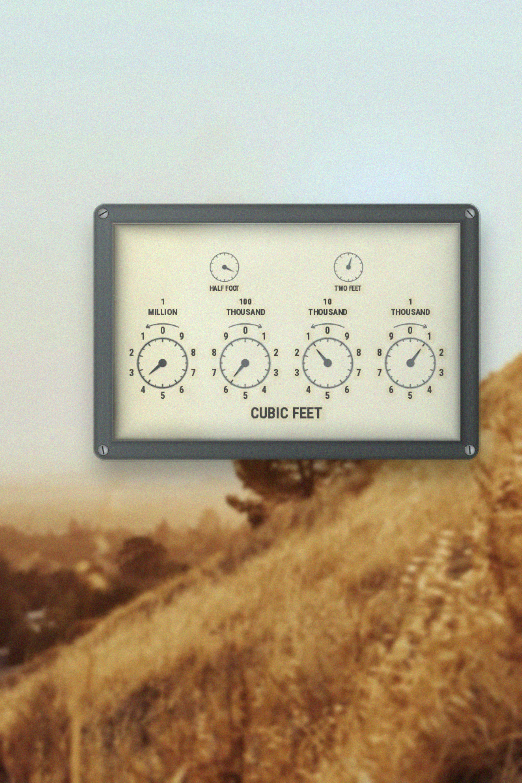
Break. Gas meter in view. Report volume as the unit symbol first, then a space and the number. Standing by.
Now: ft³ 361100
